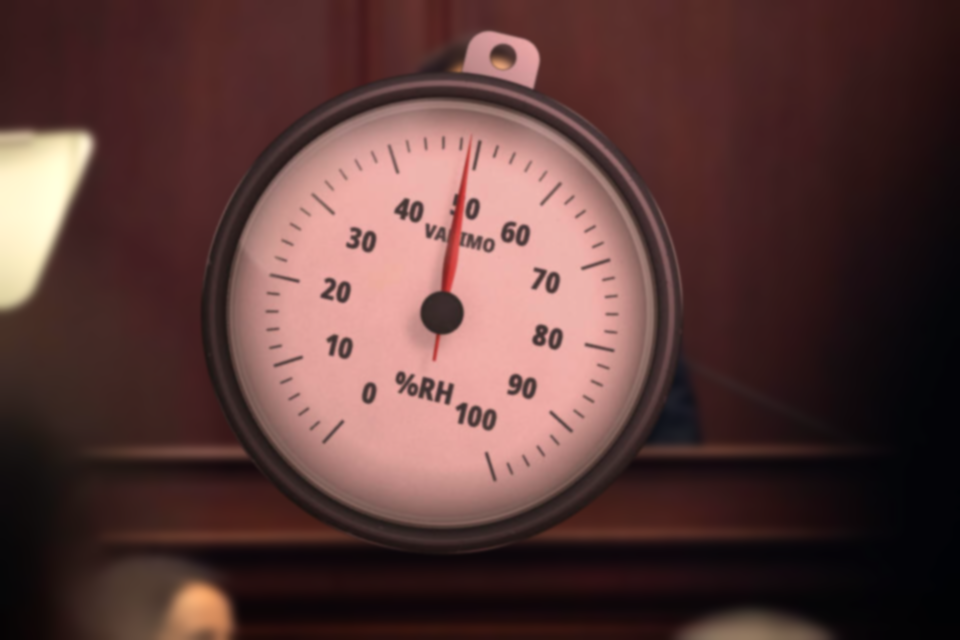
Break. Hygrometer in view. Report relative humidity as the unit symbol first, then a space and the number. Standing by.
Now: % 49
